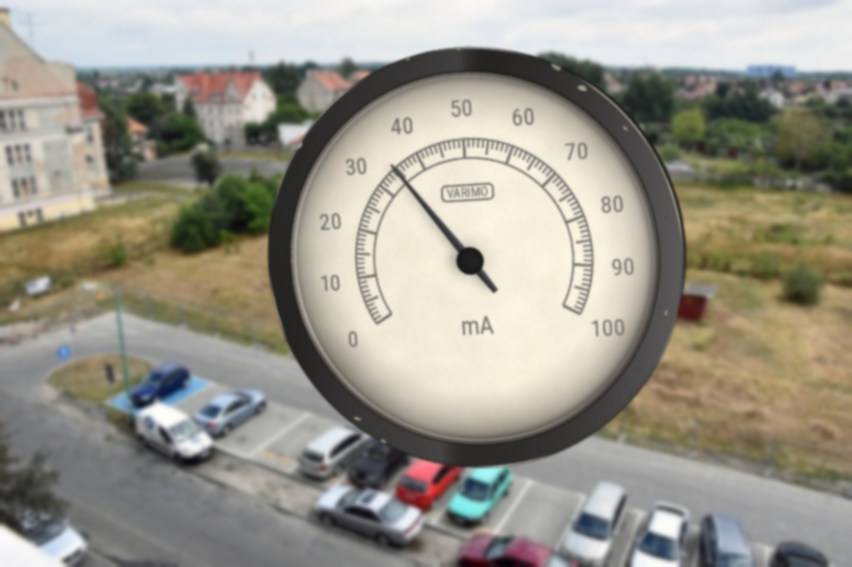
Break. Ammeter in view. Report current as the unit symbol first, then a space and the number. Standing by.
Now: mA 35
